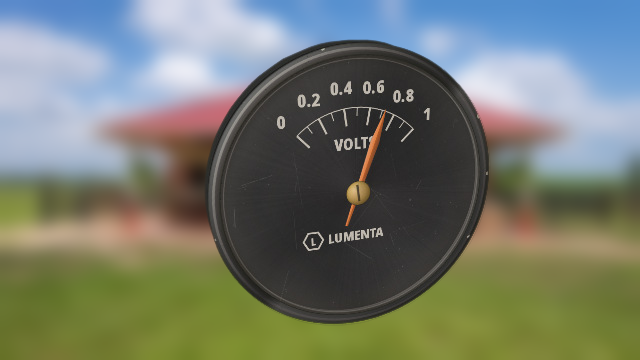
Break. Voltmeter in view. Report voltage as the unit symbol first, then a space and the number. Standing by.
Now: V 0.7
